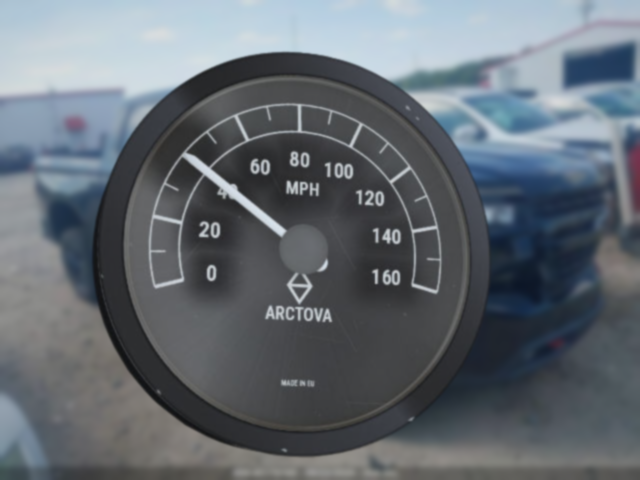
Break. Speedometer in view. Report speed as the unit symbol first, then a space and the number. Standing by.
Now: mph 40
